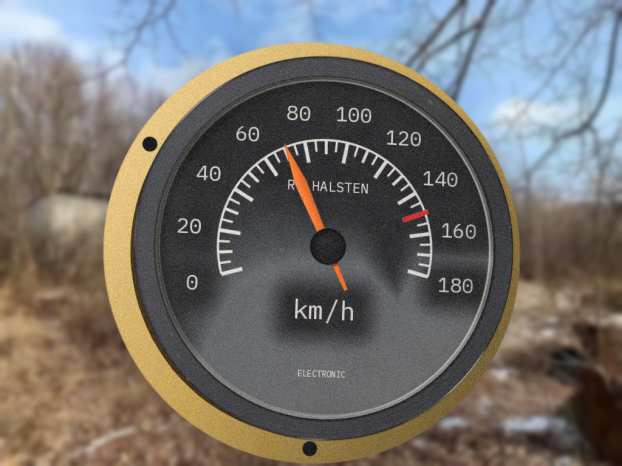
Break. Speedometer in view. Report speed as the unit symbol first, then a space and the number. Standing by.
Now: km/h 70
